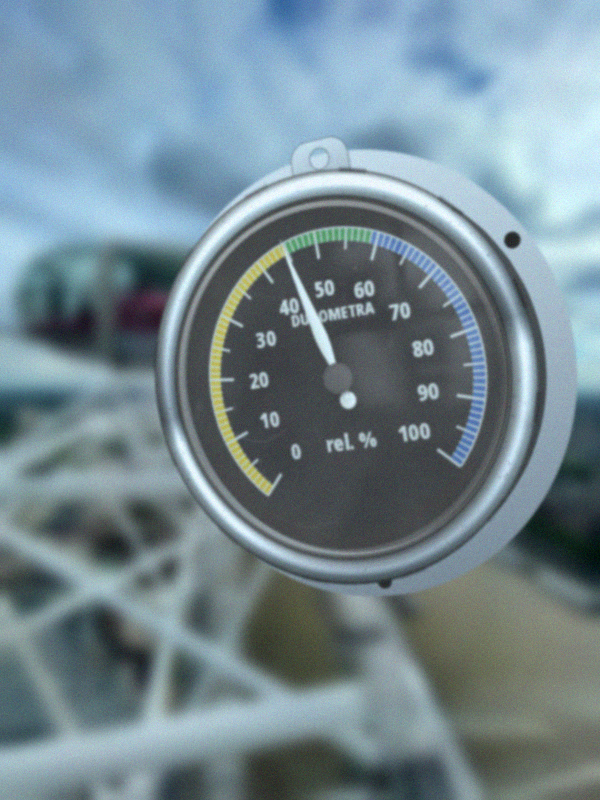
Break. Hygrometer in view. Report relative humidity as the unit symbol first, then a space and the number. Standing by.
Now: % 45
